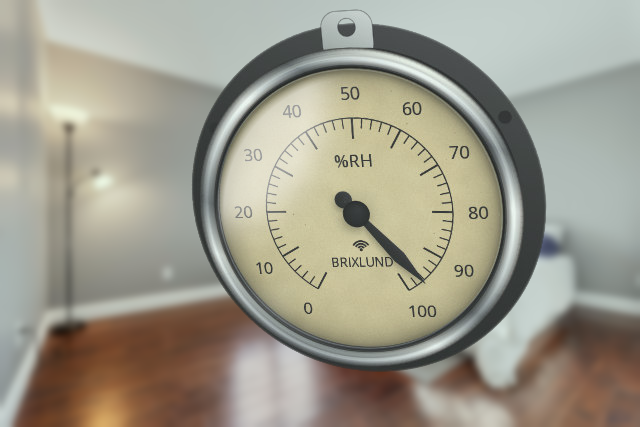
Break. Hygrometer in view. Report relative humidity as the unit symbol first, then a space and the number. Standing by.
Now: % 96
